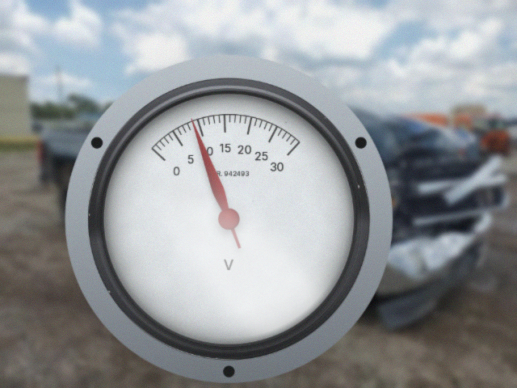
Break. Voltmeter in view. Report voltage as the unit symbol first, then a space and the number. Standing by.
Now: V 9
